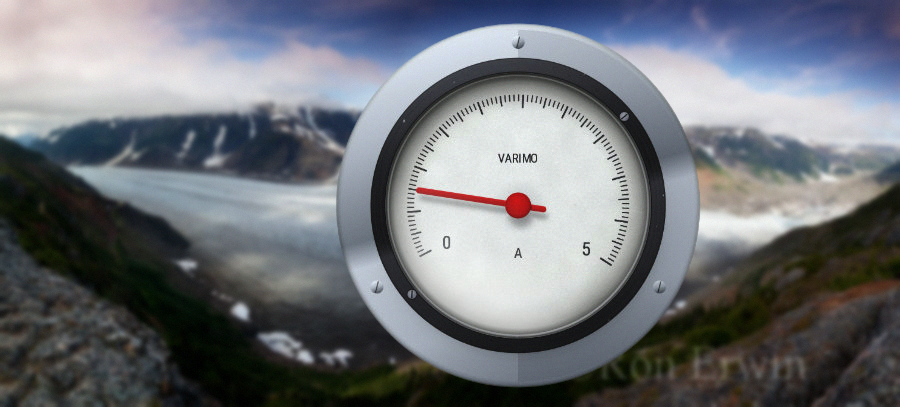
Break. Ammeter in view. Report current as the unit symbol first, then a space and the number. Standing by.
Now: A 0.75
